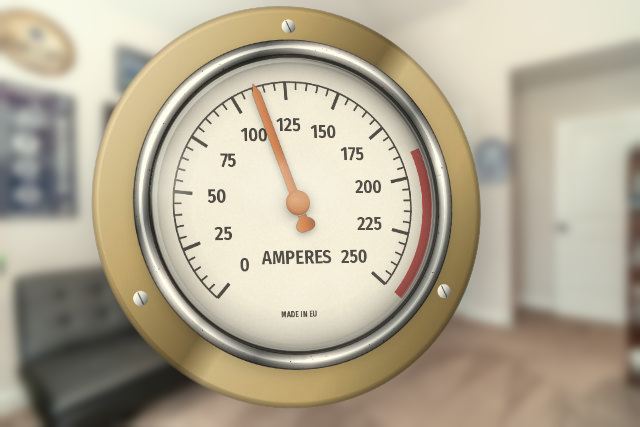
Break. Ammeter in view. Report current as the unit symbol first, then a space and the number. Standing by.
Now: A 110
